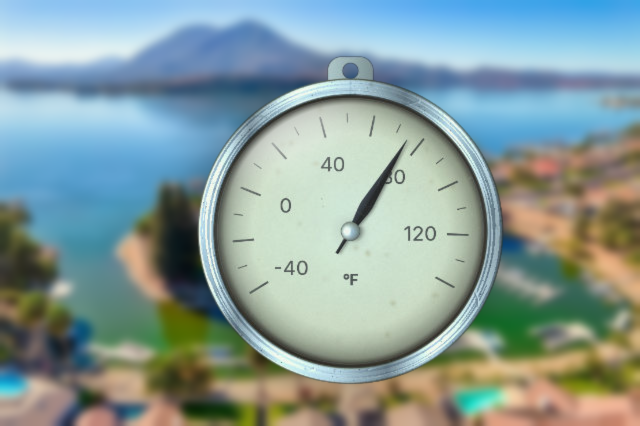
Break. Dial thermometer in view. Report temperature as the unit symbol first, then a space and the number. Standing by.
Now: °F 75
